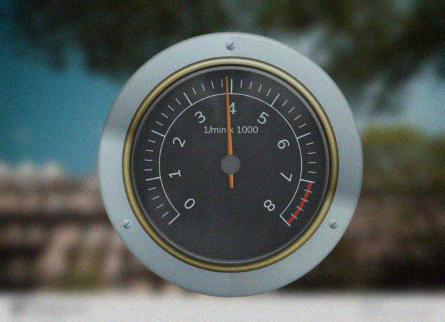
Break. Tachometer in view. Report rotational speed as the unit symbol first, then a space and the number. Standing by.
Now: rpm 3900
